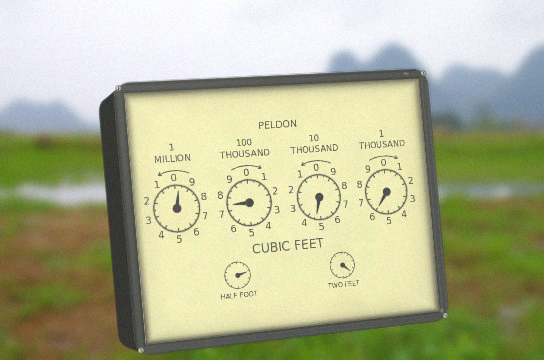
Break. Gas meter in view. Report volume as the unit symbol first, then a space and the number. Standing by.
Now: ft³ 974600
